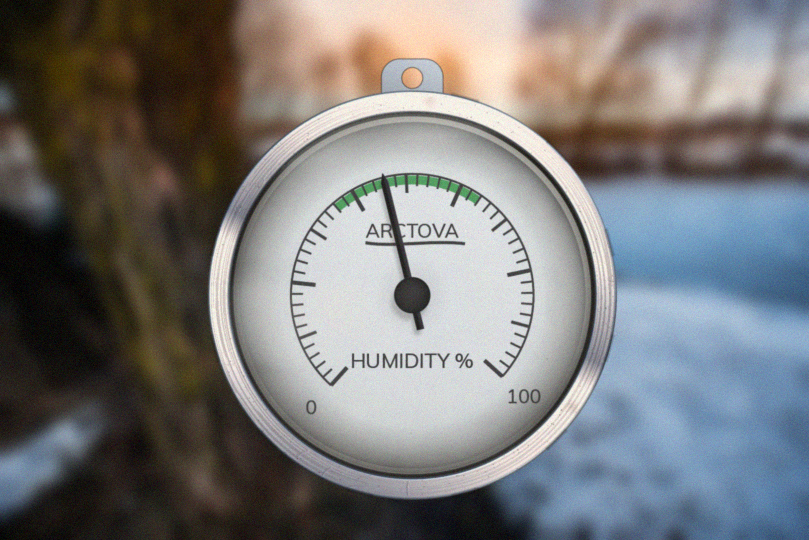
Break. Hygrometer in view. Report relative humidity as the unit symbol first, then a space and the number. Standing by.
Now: % 46
